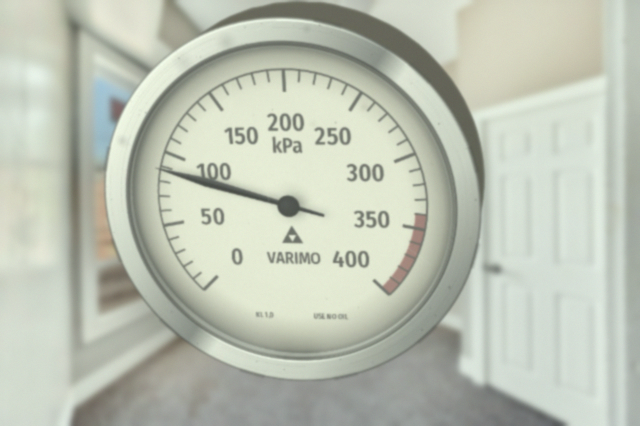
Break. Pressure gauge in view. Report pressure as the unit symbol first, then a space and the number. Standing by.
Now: kPa 90
